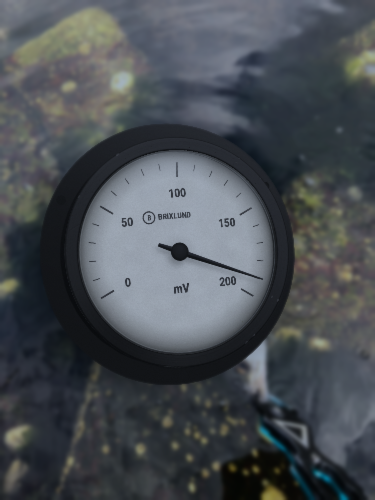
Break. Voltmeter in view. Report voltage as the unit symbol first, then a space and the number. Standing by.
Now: mV 190
